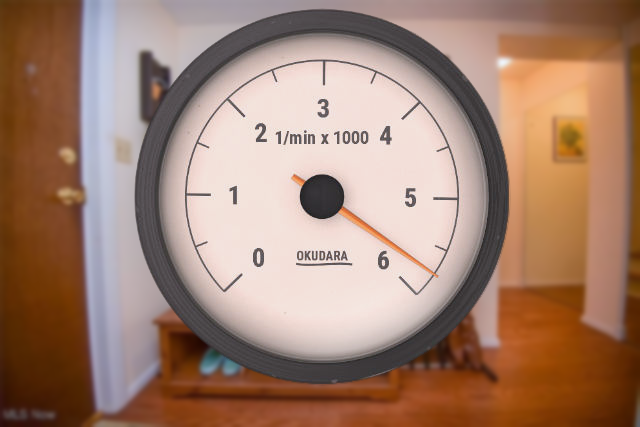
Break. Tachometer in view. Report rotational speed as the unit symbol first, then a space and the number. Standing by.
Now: rpm 5750
